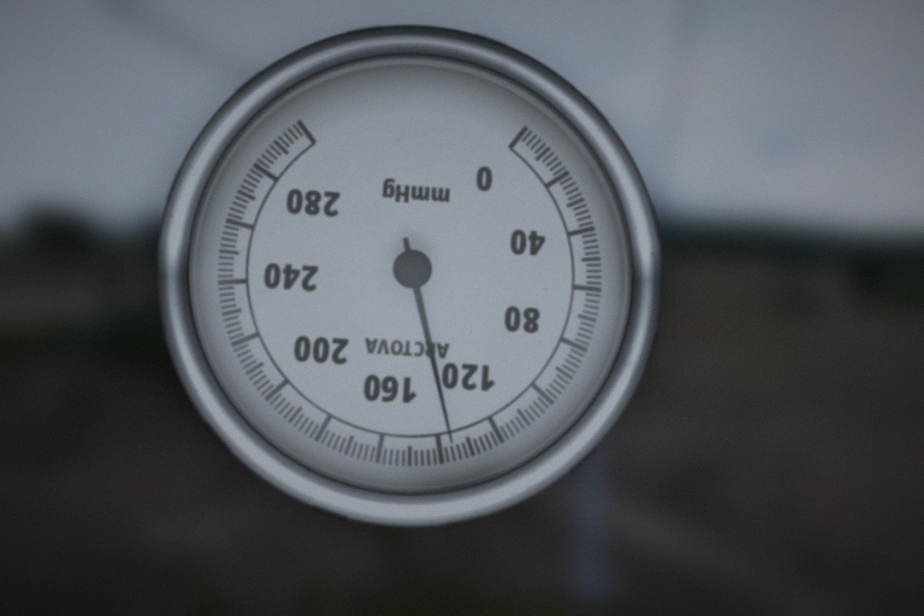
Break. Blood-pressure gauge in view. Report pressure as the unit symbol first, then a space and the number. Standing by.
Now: mmHg 136
